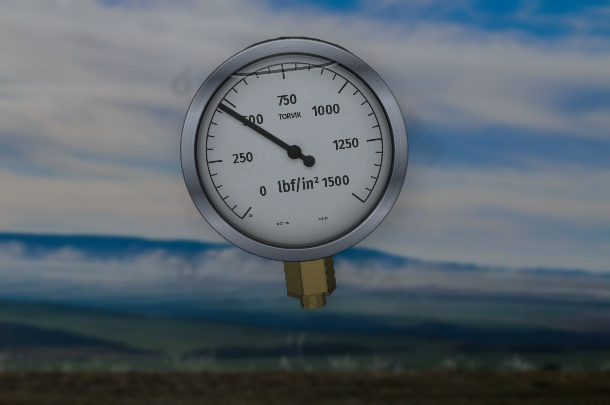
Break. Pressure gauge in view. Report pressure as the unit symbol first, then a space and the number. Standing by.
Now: psi 475
